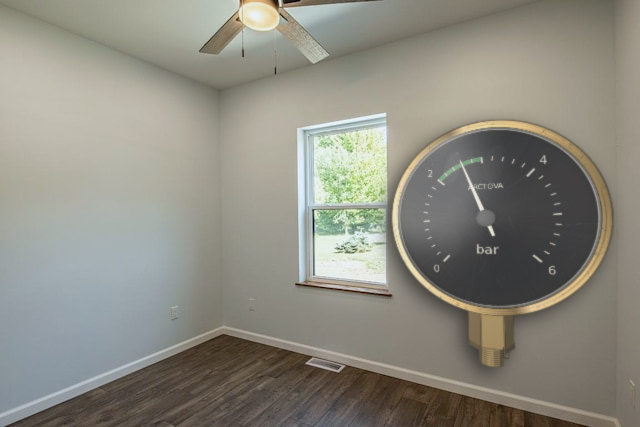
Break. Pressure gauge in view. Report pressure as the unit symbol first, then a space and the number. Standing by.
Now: bar 2.6
